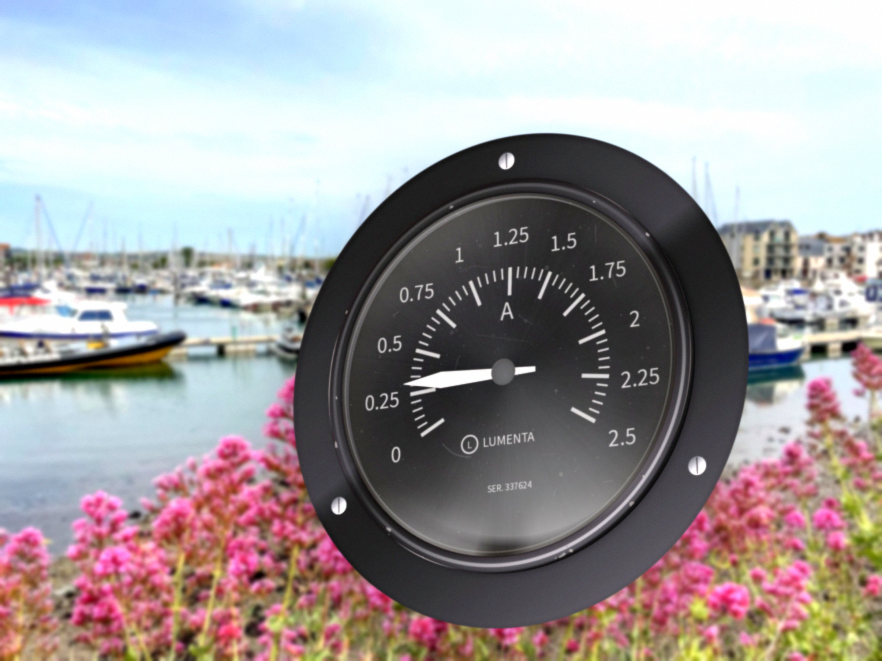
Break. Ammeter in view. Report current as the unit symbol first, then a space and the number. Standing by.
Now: A 0.3
